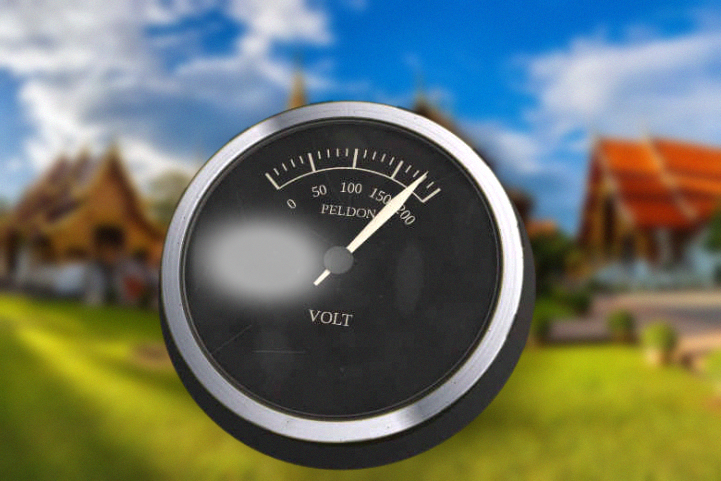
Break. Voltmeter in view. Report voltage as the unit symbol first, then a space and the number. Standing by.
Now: V 180
